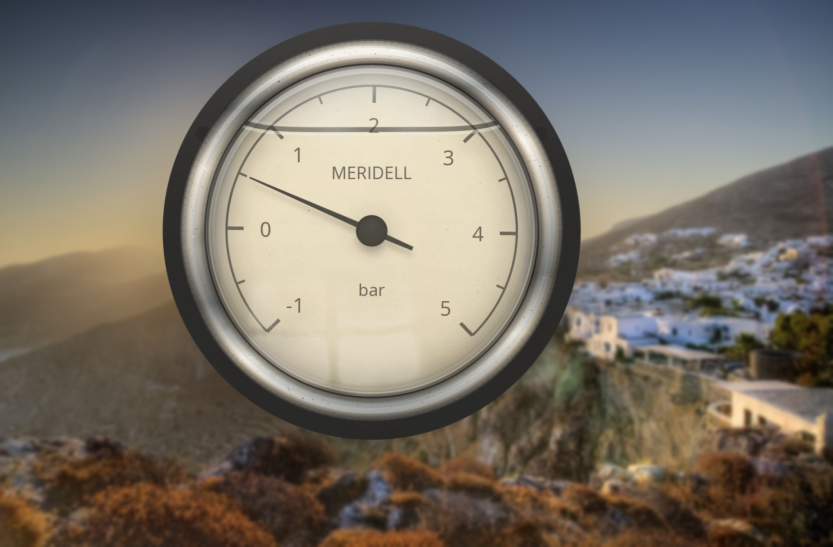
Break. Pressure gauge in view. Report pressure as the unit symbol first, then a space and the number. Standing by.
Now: bar 0.5
